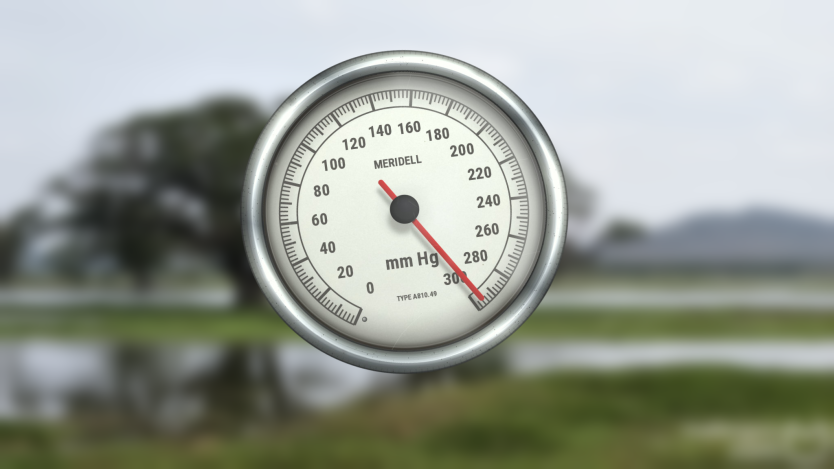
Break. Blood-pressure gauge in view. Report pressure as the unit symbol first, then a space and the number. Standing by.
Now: mmHg 296
